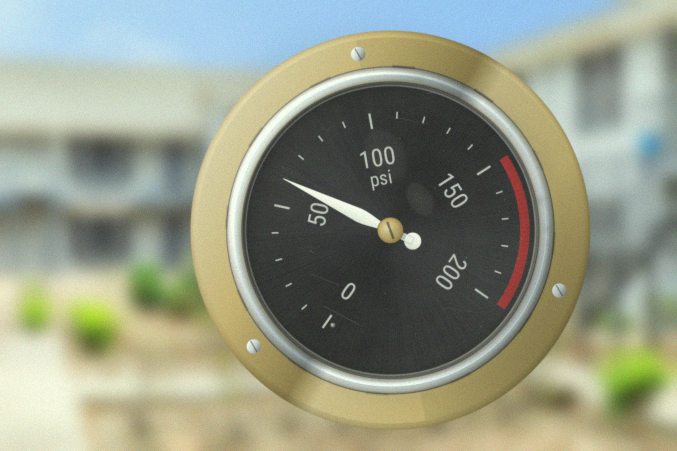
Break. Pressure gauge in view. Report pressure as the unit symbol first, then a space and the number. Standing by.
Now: psi 60
